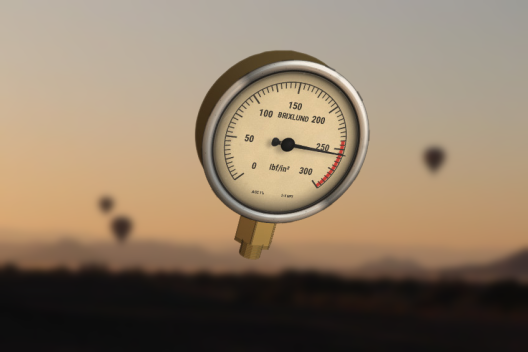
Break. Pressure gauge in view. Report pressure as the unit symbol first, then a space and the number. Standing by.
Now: psi 255
